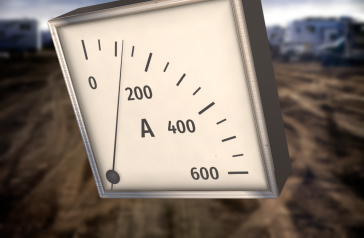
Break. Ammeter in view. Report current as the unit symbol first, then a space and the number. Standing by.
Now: A 125
